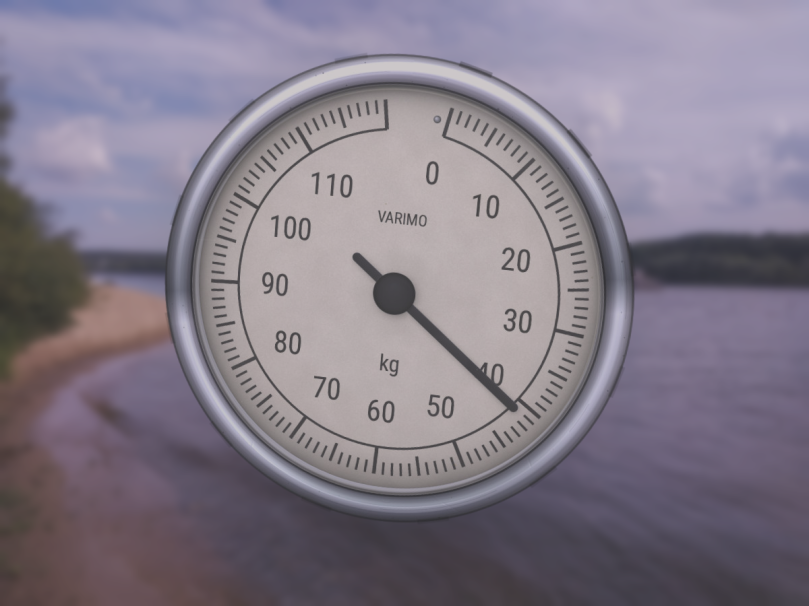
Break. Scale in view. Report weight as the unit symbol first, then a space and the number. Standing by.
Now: kg 41
